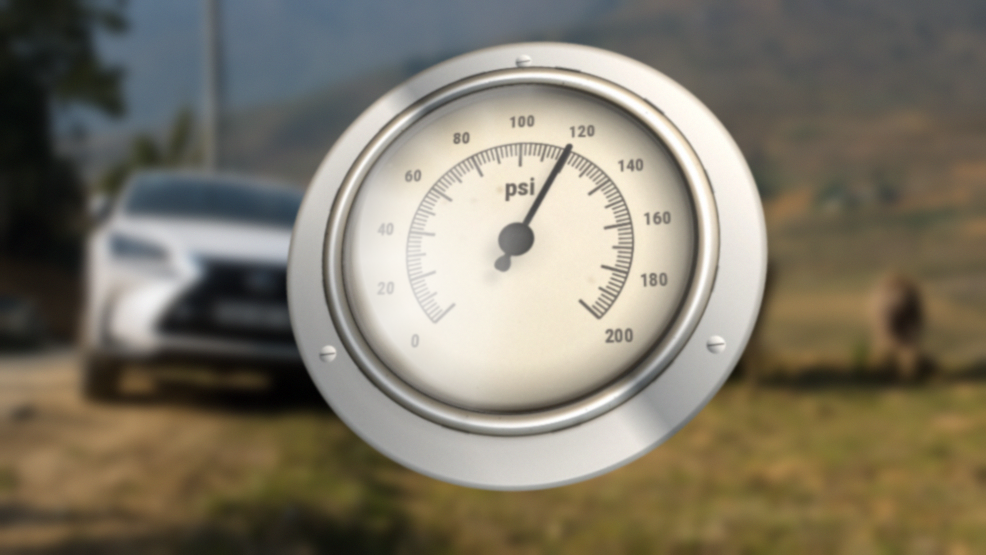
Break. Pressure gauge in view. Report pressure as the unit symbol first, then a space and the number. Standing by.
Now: psi 120
